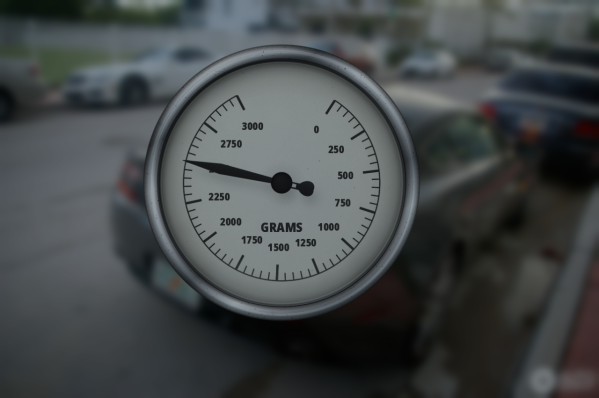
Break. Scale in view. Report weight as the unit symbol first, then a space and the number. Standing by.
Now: g 2500
